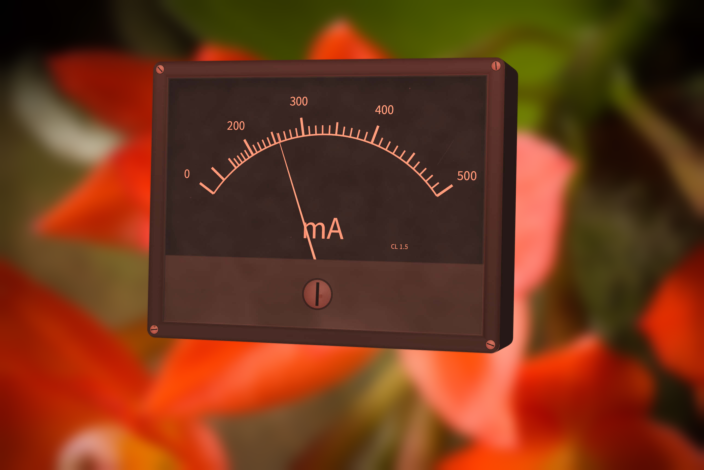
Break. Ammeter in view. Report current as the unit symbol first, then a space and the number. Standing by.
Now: mA 260
